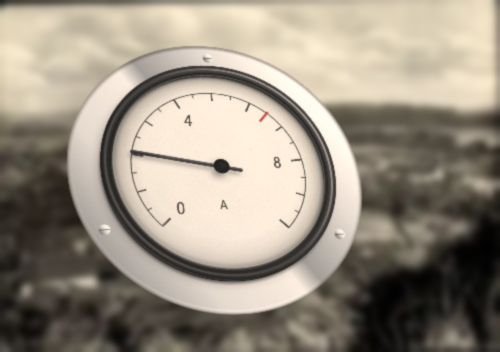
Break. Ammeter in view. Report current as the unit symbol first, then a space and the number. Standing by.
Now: A 2
